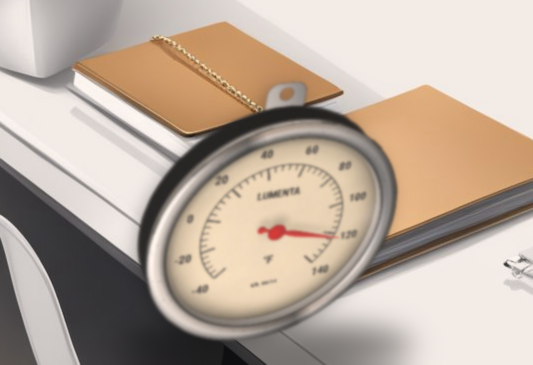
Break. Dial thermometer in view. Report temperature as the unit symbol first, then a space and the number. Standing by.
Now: °F 120
